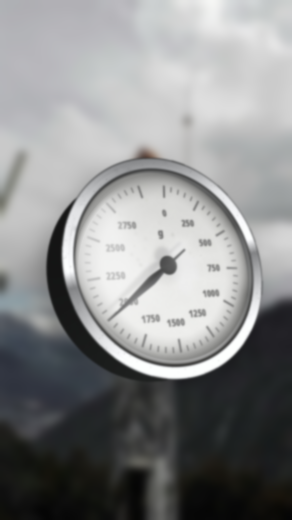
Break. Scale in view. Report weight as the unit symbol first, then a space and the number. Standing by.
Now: g 2000
